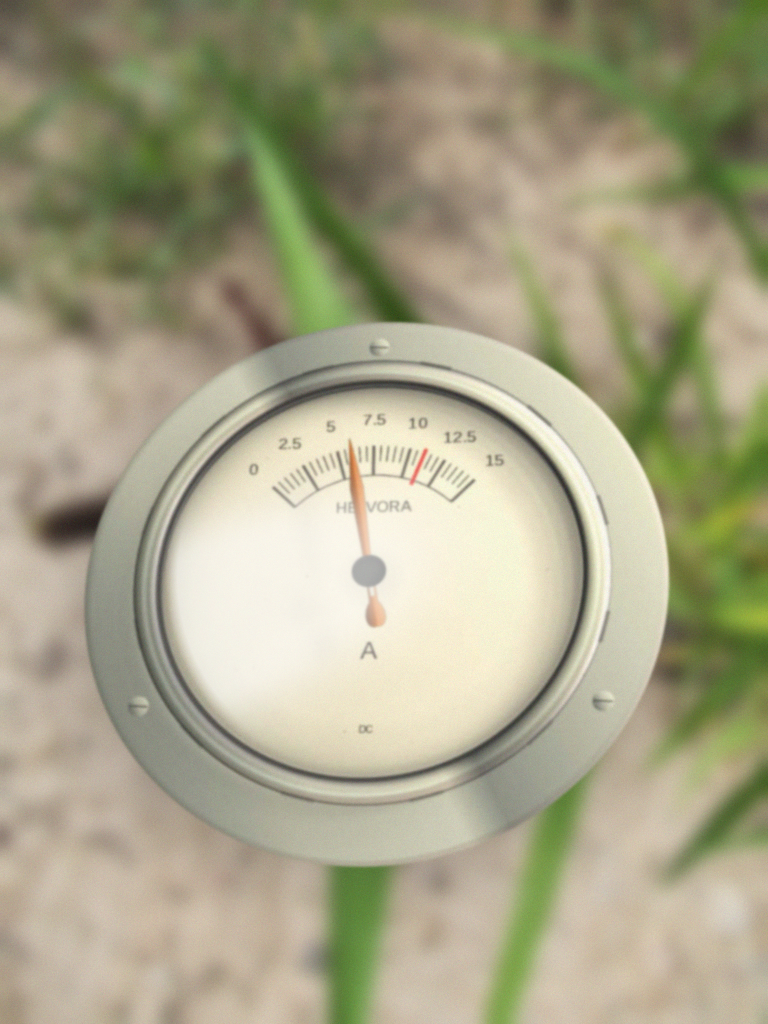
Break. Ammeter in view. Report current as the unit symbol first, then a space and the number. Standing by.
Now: A 6
